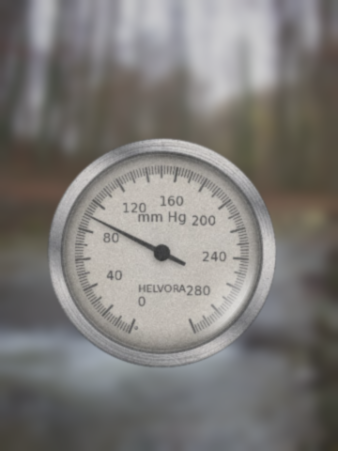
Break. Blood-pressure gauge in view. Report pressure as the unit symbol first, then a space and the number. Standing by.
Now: mmHg 90
